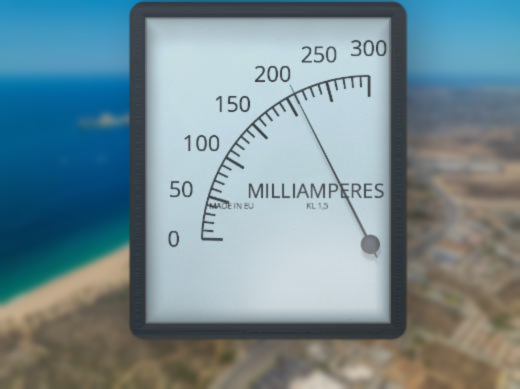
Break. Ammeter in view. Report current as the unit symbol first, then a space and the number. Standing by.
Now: mA 210
